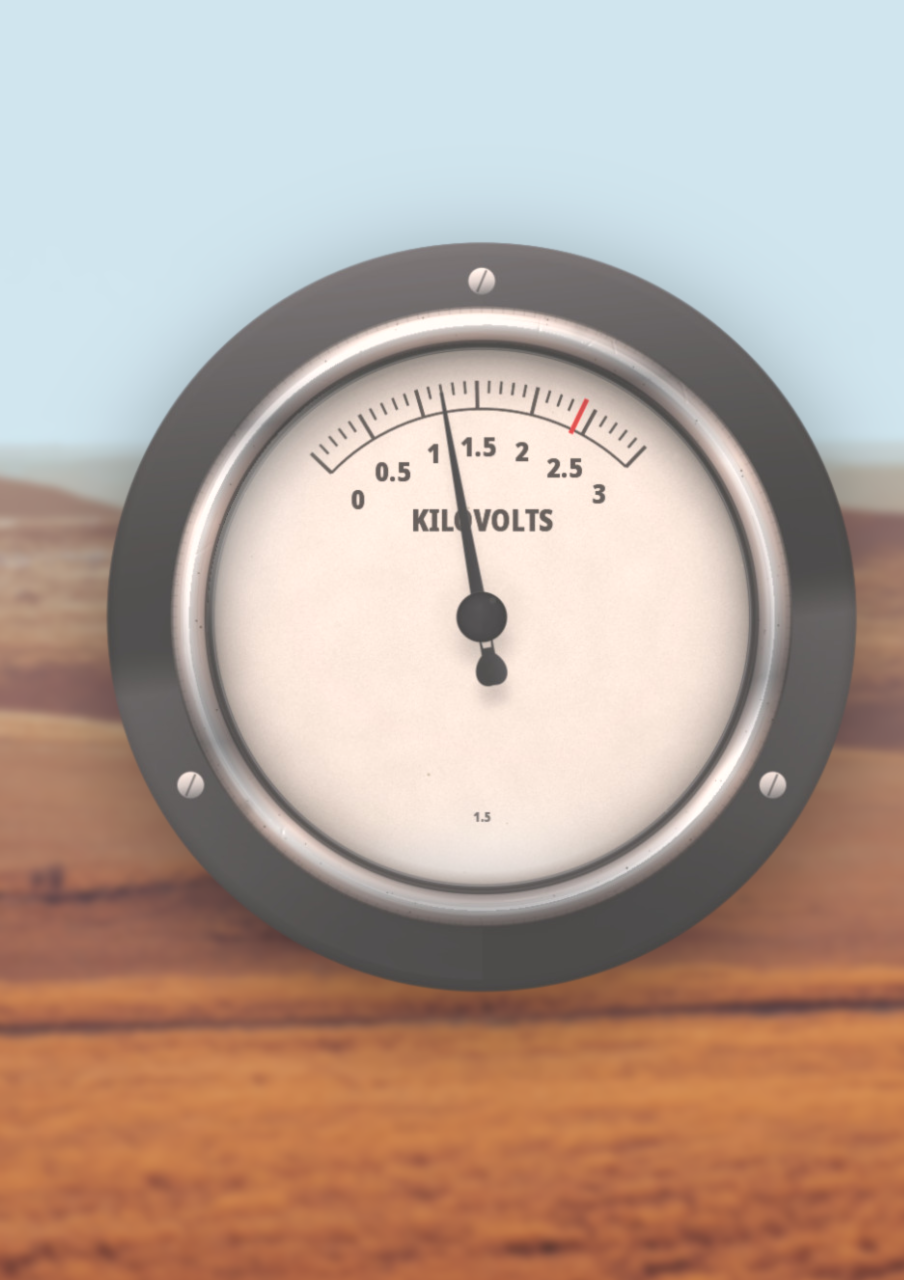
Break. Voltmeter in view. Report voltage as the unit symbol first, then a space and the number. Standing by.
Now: kV 1.2
